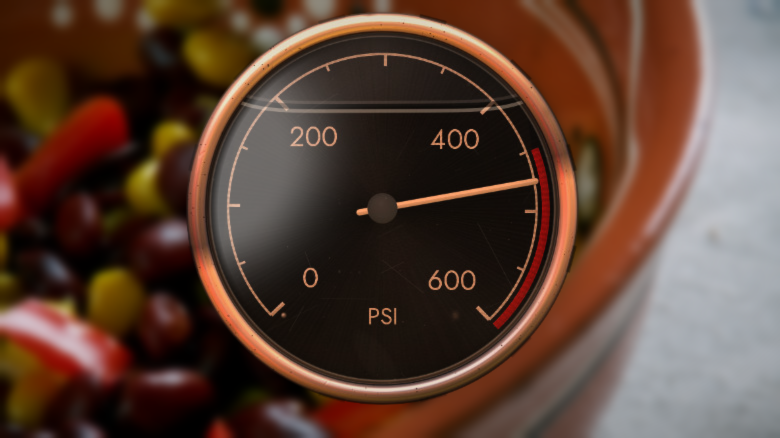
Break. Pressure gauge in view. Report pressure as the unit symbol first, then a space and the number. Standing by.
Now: psi 475
